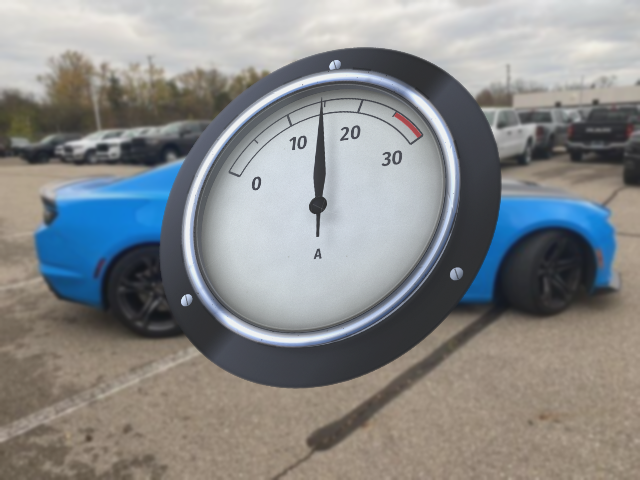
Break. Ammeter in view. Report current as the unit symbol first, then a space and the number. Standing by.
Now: A 15
